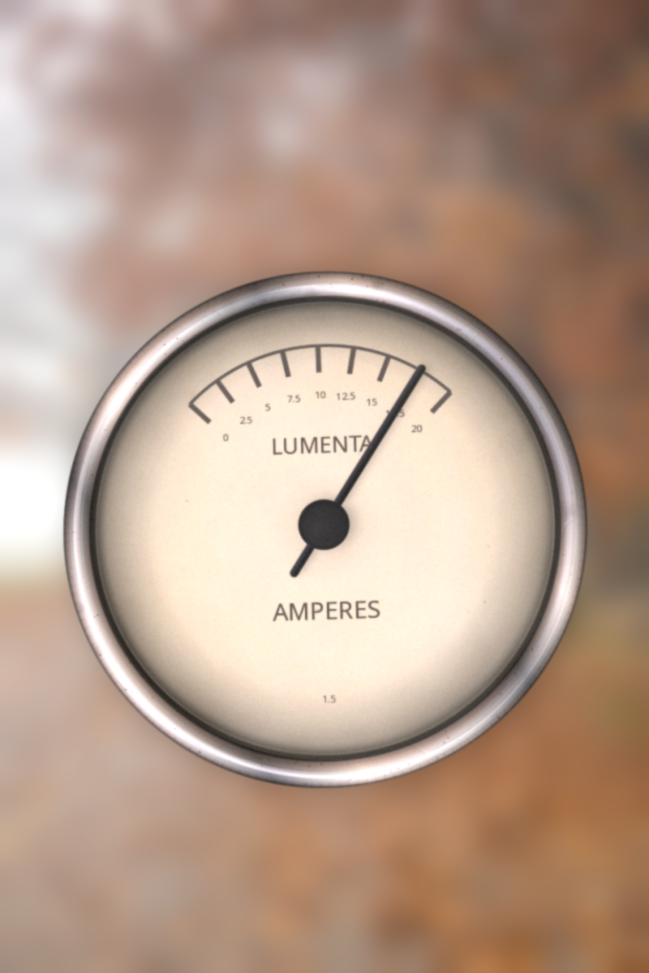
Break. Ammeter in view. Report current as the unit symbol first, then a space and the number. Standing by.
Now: A 17.5
